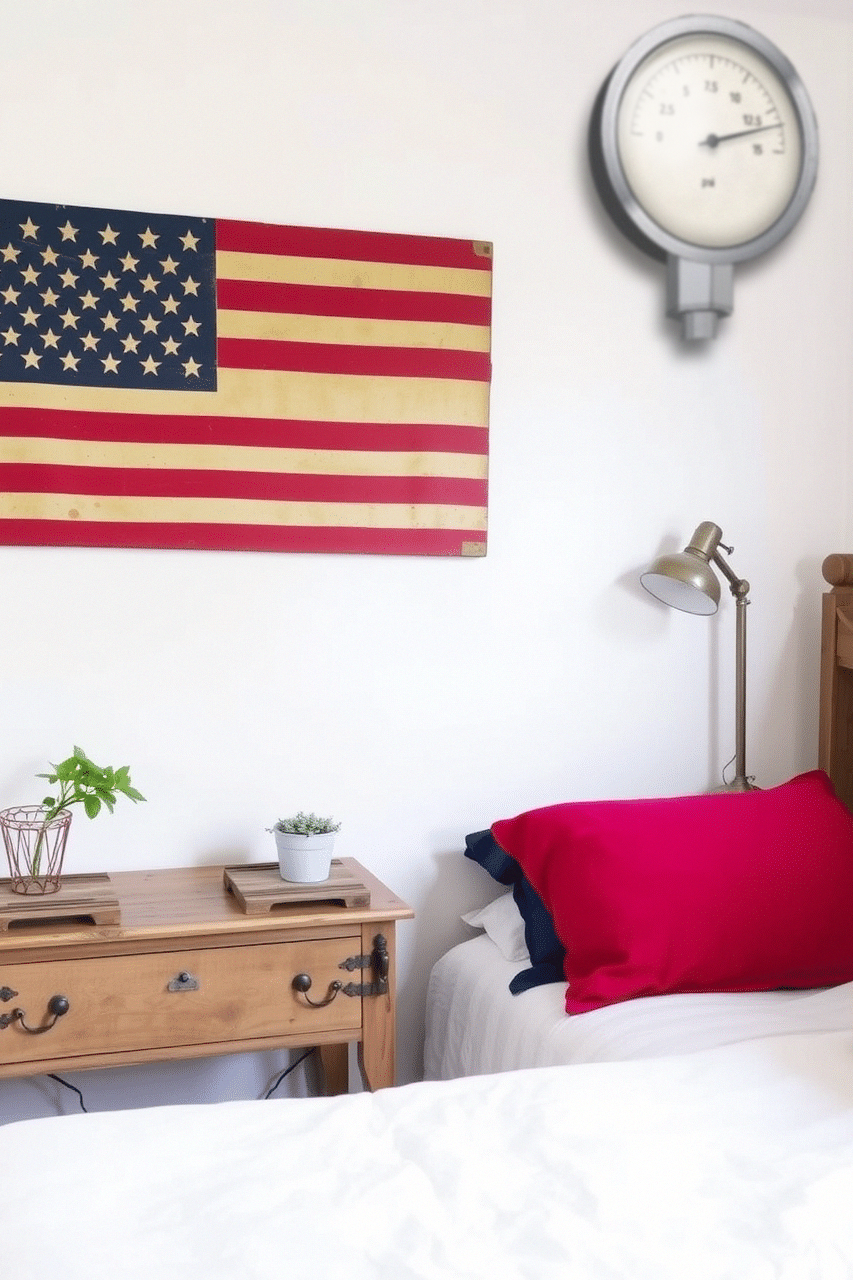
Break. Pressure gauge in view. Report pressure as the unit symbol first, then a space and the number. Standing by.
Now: psi 13.5
